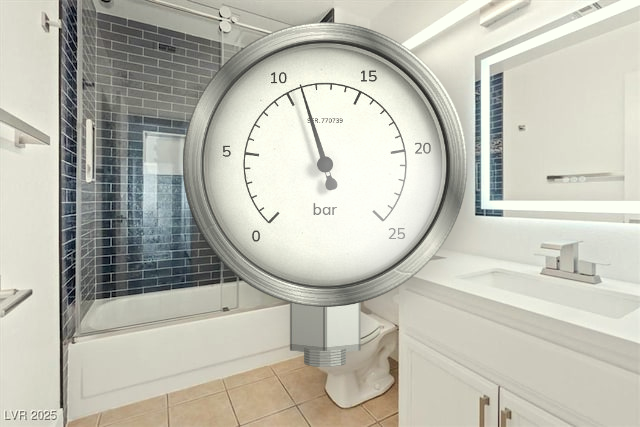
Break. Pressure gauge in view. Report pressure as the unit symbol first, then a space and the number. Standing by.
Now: bar 11
